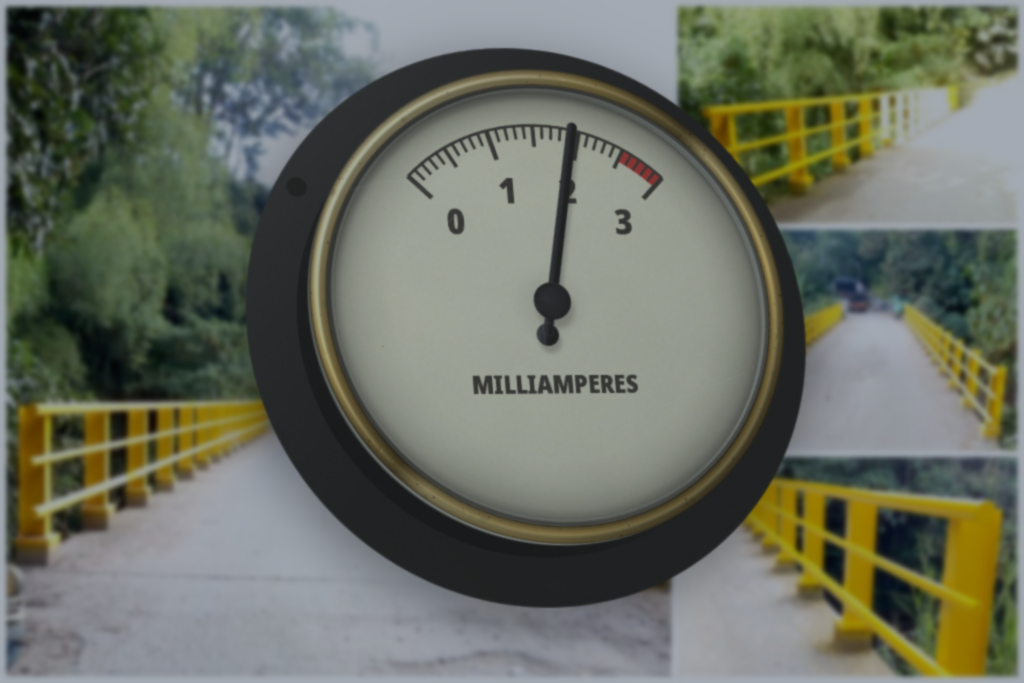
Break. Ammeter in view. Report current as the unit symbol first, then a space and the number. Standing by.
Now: mA 1.9
